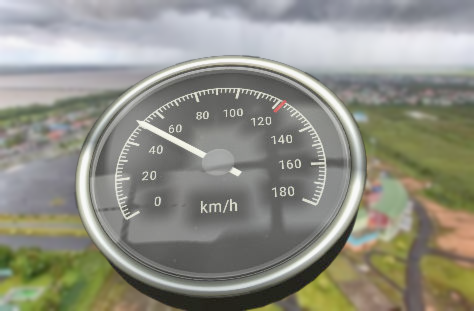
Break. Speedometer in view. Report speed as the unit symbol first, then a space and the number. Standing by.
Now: km/h 50
